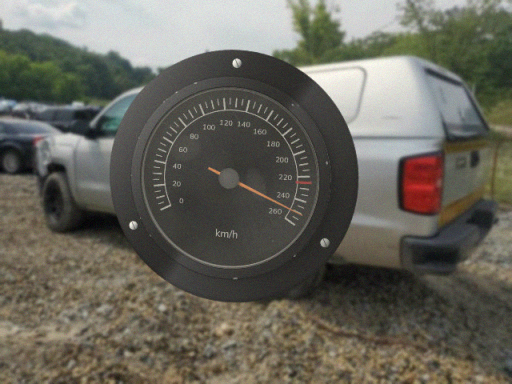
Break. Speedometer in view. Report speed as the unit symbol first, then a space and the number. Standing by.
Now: km/h 250
